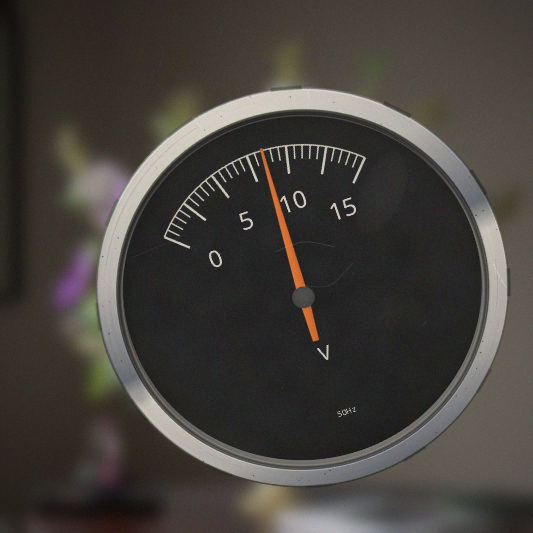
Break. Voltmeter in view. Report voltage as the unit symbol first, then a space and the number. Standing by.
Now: V 8.5
